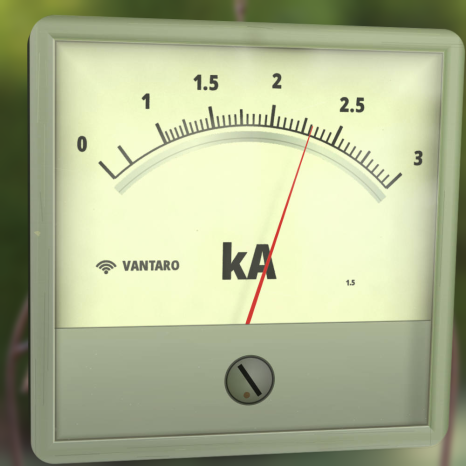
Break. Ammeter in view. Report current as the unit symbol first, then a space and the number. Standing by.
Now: kA 2.3
